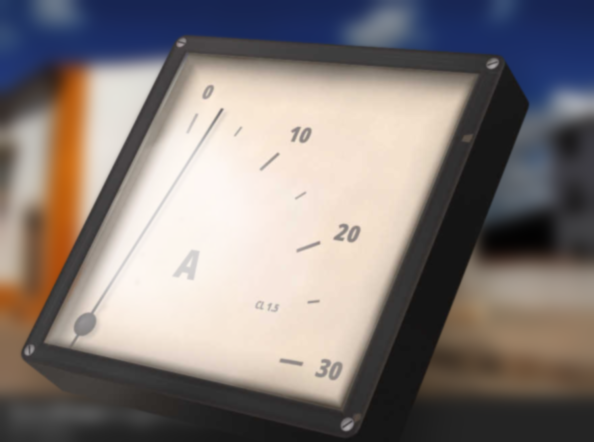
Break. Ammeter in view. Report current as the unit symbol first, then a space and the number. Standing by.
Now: A 2.5
